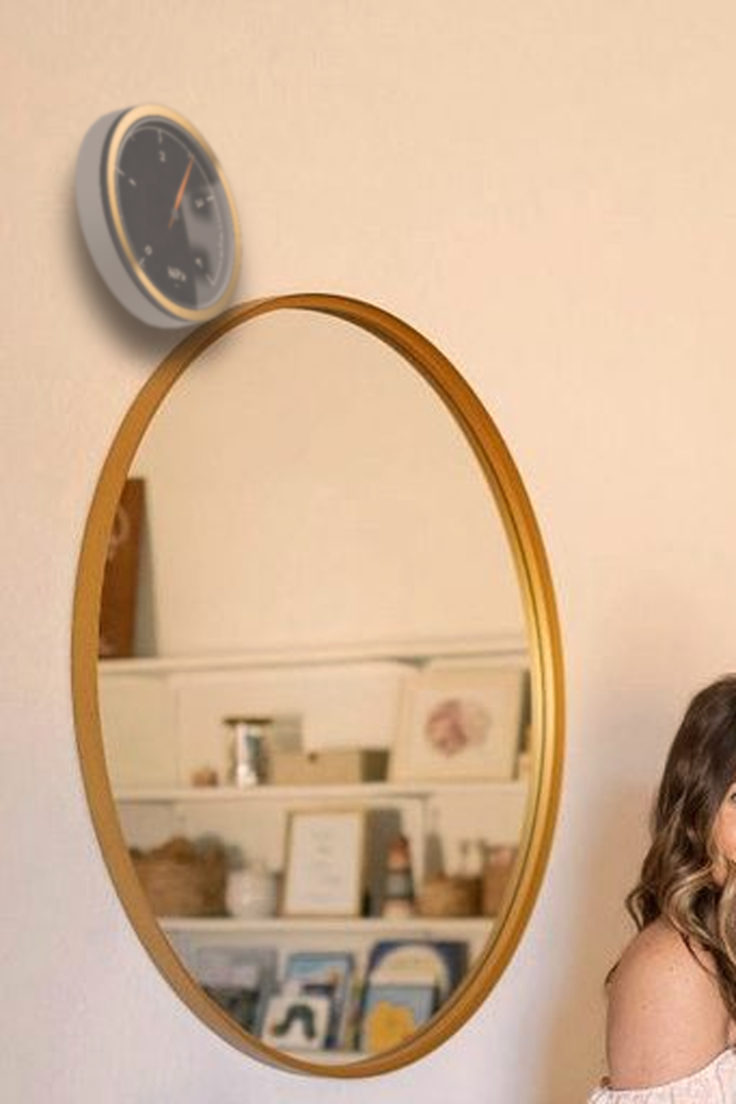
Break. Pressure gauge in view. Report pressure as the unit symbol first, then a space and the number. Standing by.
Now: MPa 2.5
